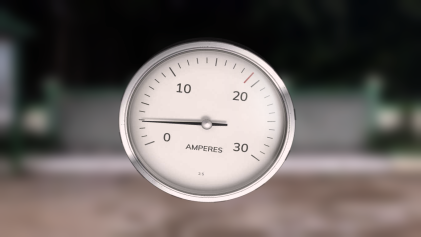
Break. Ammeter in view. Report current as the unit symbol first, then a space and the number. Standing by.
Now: A 3
